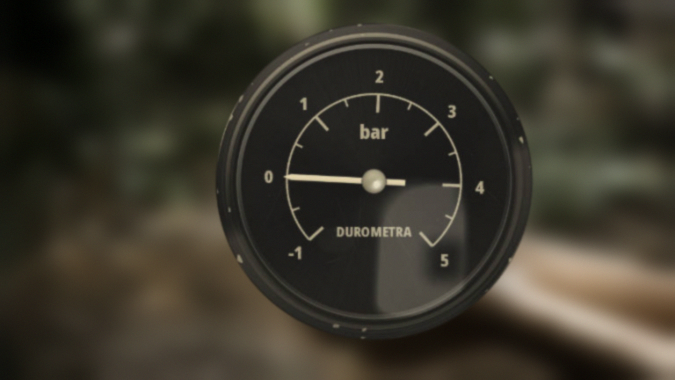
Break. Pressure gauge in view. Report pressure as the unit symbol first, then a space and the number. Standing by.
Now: bar 0
